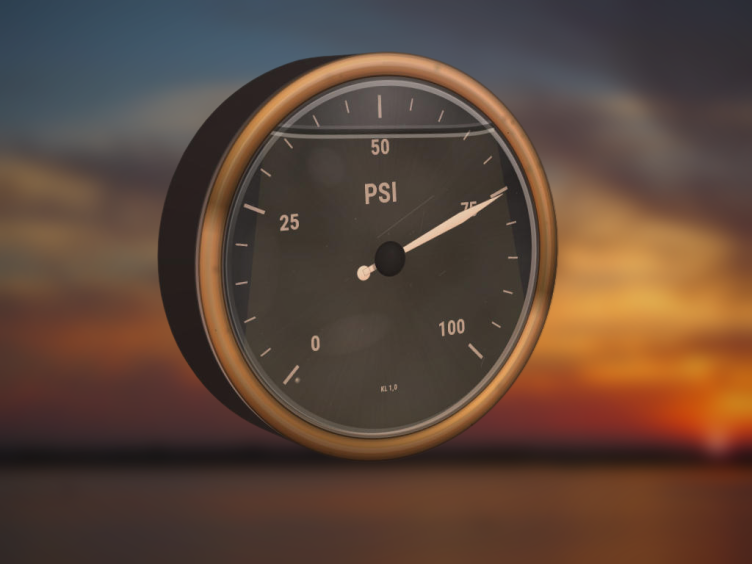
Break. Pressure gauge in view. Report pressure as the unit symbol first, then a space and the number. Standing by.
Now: psi 75
